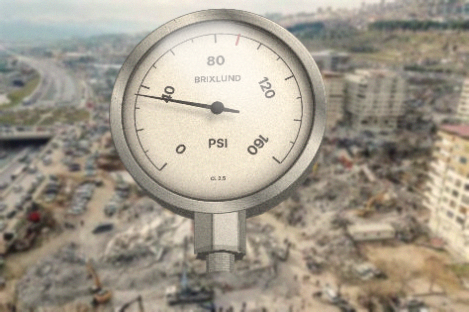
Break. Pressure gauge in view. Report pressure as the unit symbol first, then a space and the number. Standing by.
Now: psi 35
